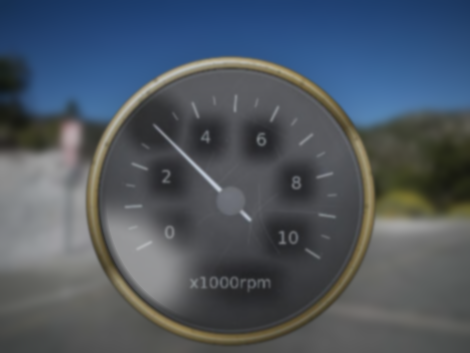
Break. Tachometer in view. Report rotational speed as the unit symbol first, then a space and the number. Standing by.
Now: rpm 3000
